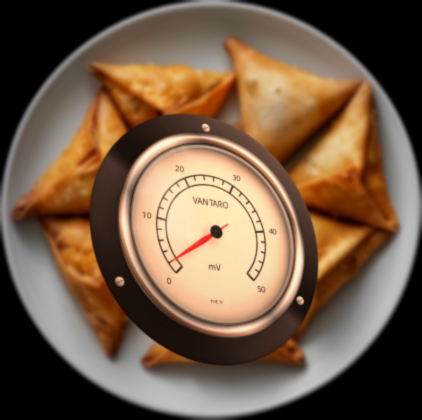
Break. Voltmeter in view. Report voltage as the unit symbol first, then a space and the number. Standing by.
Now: mV 2
